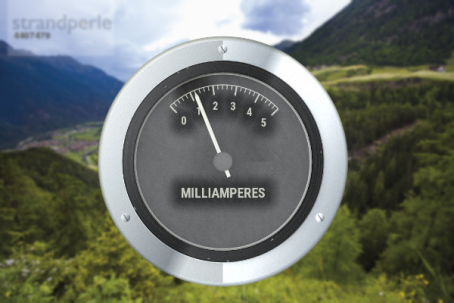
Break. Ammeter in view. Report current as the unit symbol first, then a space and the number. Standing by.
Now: mA 1.2
